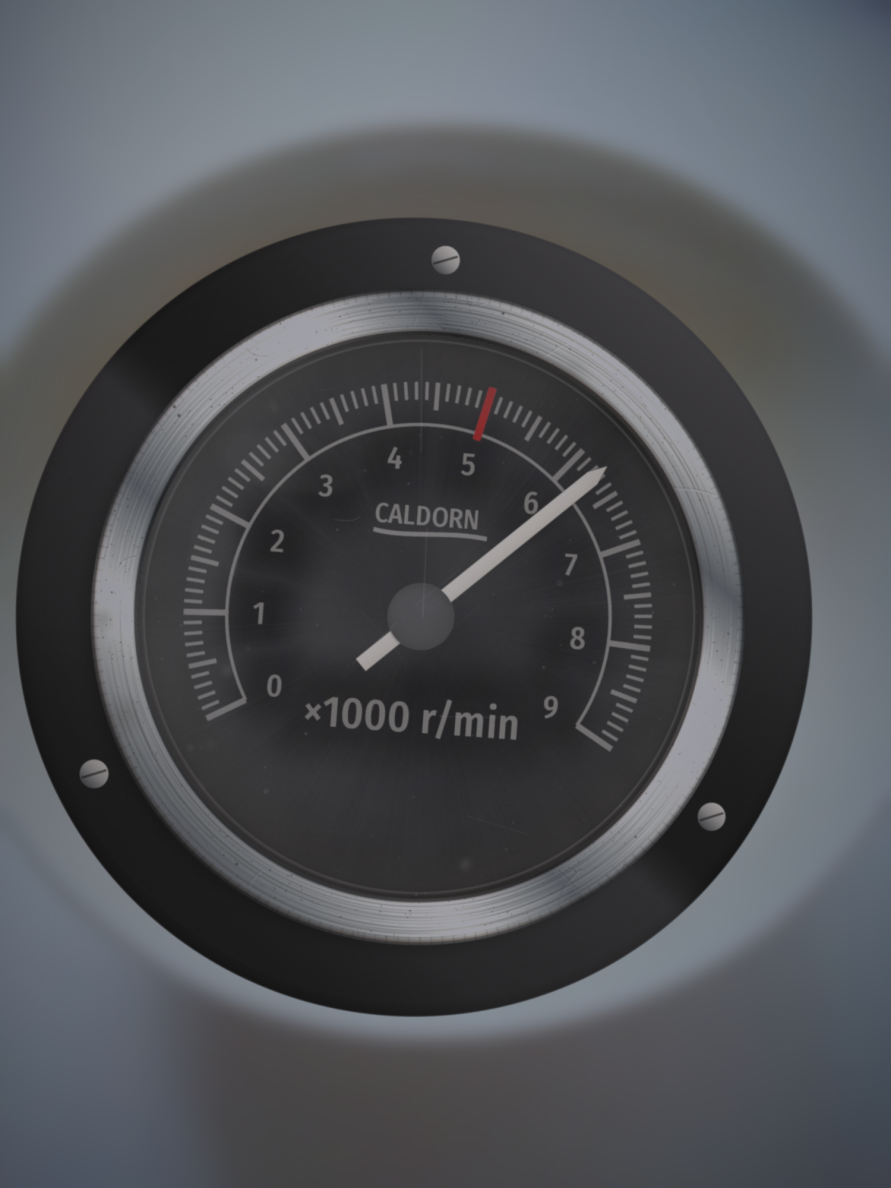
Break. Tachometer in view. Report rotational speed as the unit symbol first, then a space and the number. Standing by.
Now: rpm 6250
